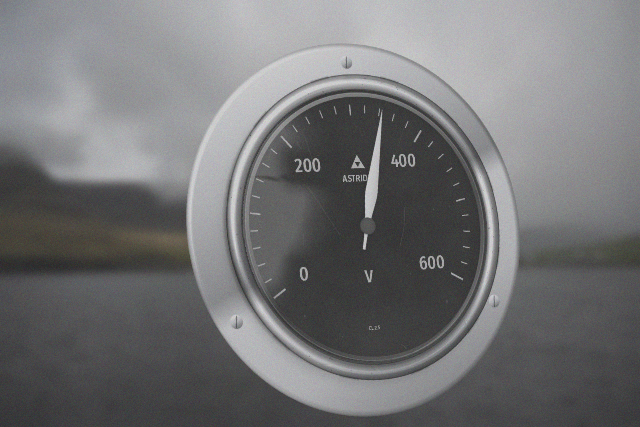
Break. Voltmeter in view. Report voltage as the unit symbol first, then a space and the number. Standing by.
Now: V 340
